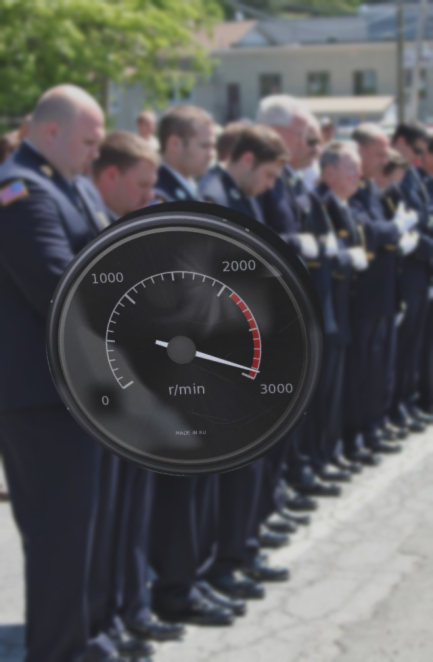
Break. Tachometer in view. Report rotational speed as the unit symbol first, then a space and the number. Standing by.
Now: rpm 2900
